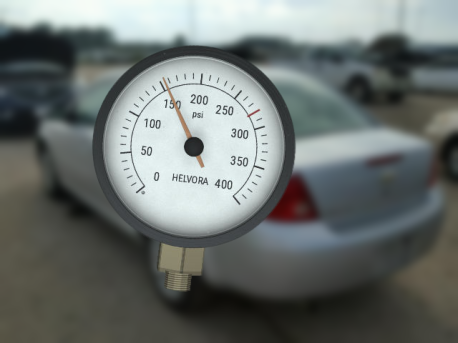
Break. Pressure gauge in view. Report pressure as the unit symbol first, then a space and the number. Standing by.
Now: psi 155
